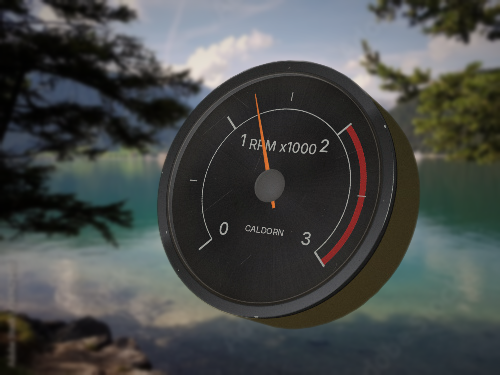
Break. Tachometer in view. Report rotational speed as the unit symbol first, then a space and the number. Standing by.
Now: rpm 1250
